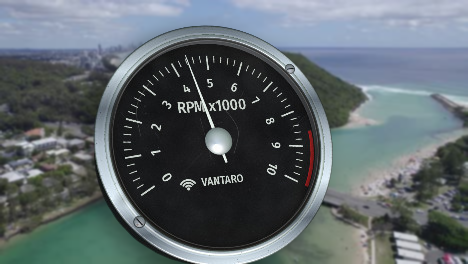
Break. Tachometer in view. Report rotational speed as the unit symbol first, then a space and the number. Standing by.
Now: rpm 4400
